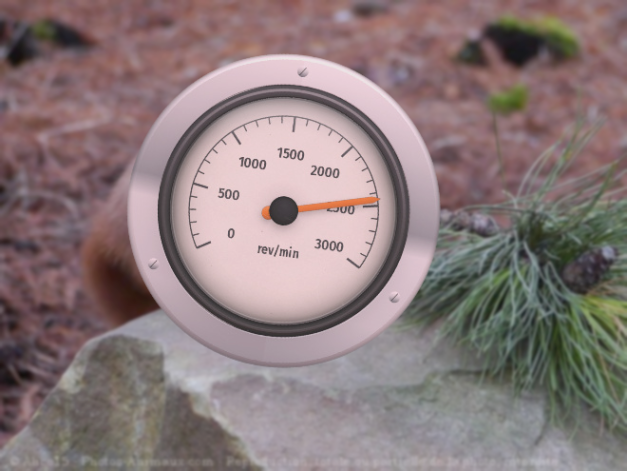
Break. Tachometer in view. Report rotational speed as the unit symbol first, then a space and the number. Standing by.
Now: rpm 2450
